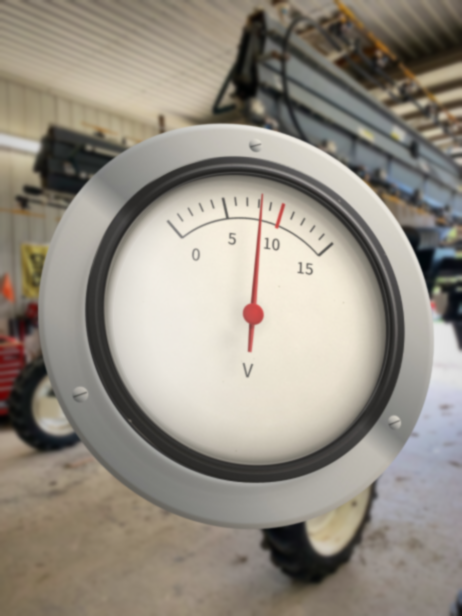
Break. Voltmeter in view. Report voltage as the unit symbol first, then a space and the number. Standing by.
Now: V 8
